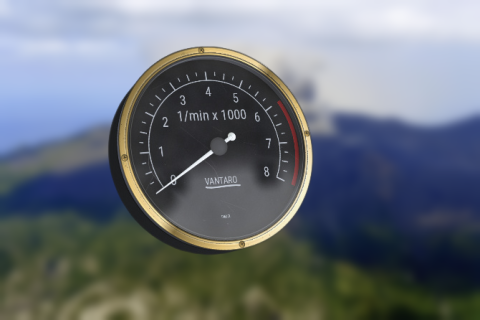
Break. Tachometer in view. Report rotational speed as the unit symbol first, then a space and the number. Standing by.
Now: rpm 0
